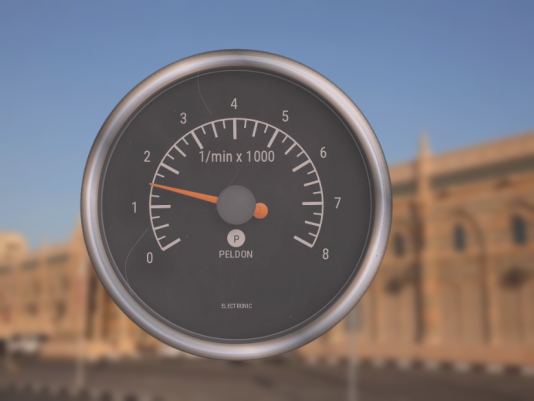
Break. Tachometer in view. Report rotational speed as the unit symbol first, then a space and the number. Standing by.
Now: rpm 1500
